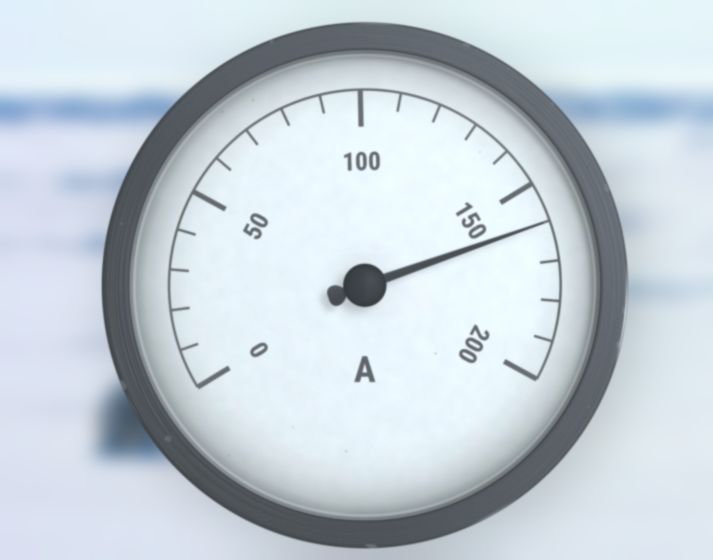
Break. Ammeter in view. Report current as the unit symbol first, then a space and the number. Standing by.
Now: A 160
